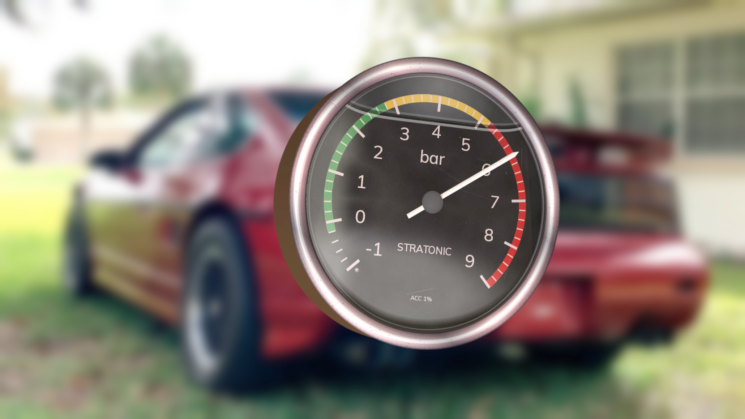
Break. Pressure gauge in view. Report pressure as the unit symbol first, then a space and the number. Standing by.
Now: bar 6
